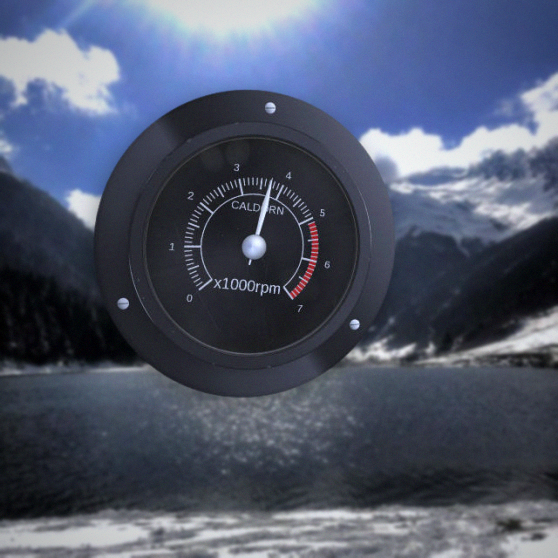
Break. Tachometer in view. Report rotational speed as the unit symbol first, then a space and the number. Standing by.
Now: rpm 3700
